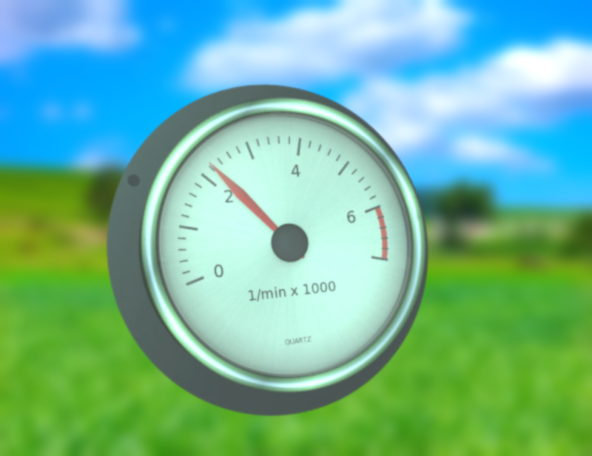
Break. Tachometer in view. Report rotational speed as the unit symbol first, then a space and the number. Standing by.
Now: rpm 2200
